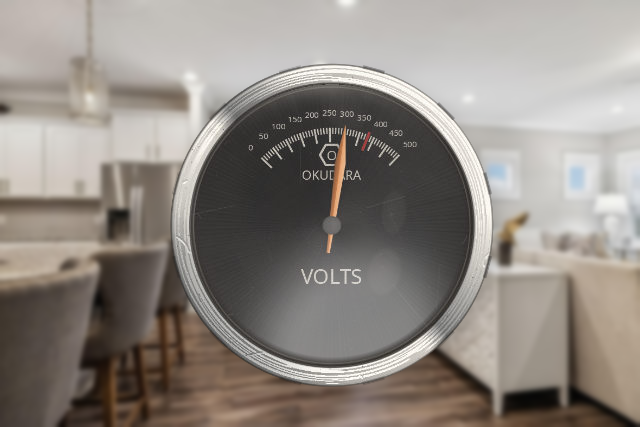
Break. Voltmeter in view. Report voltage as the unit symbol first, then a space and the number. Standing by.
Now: V 300
